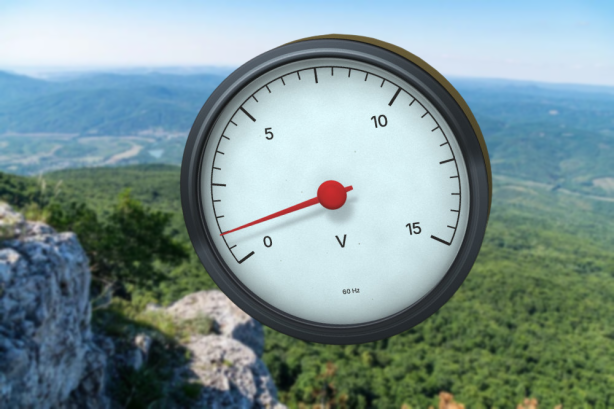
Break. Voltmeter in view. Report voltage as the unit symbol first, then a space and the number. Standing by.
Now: V 1
